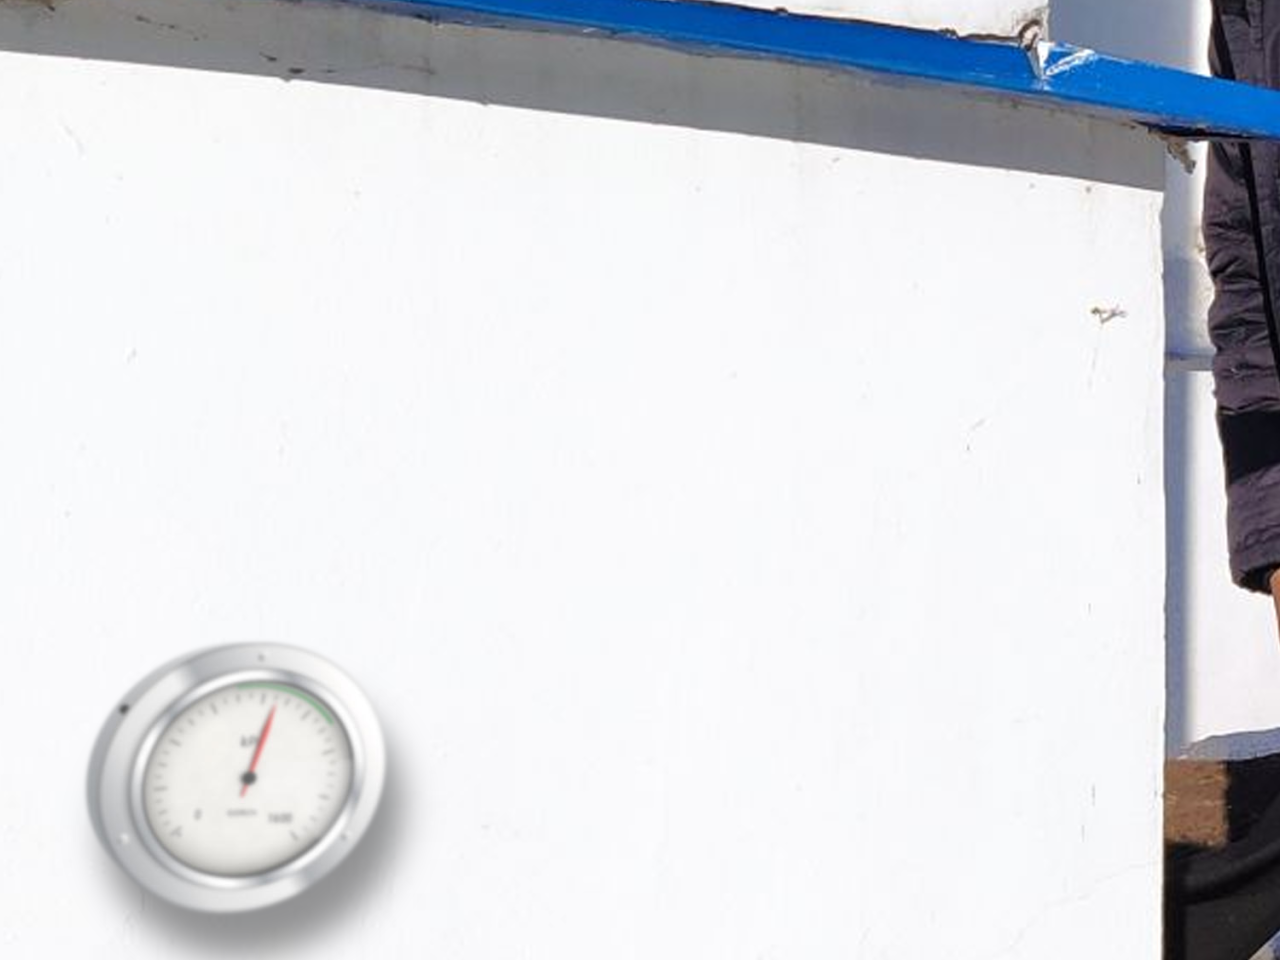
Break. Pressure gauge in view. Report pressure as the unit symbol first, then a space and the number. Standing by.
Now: kPa 850
